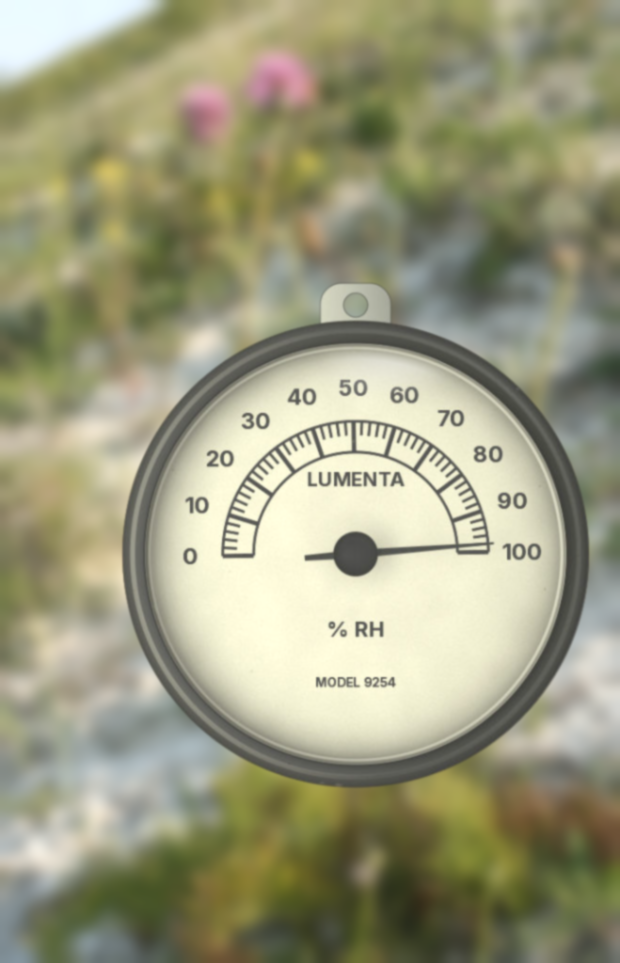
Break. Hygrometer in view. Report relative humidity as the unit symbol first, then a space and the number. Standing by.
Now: % 98
